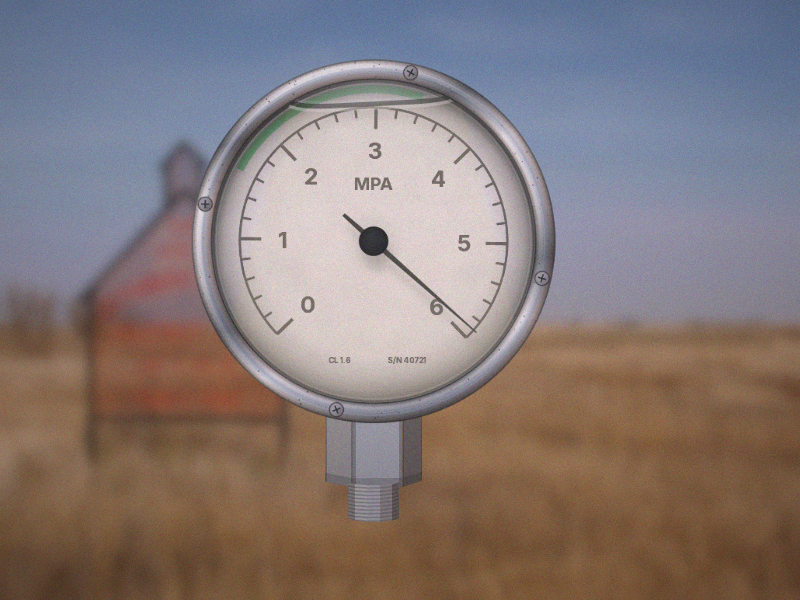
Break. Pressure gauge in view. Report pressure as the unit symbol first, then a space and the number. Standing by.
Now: MPa 5.9
